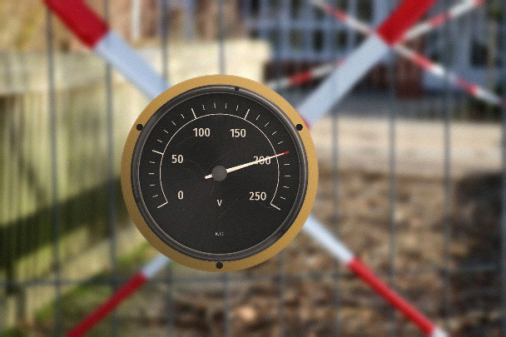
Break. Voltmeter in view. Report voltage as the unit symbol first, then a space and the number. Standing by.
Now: V 200
